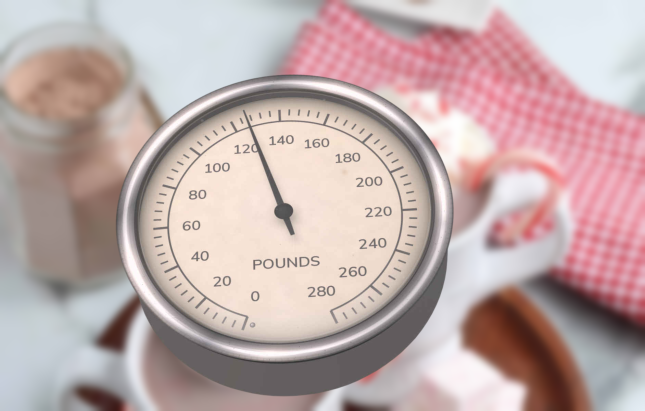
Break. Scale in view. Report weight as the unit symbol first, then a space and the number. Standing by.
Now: lb 126
